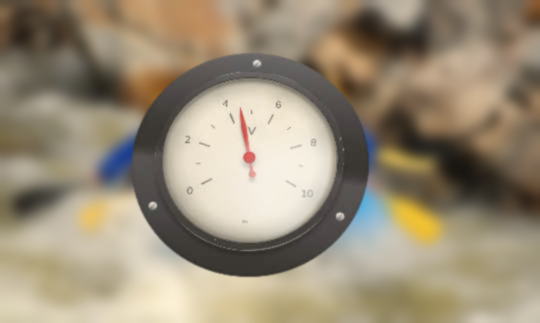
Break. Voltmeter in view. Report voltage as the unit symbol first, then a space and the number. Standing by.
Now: V 4.5
